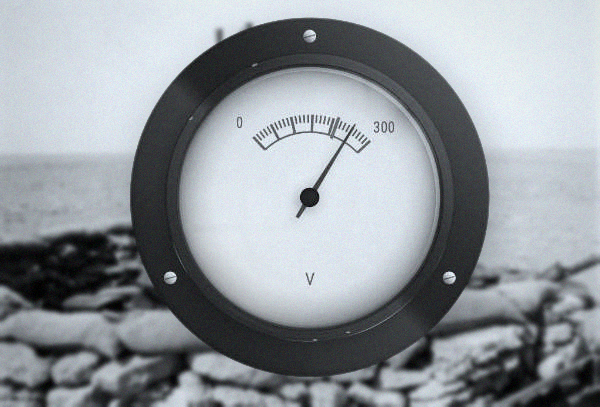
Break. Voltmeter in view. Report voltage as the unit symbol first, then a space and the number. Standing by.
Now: V 250
